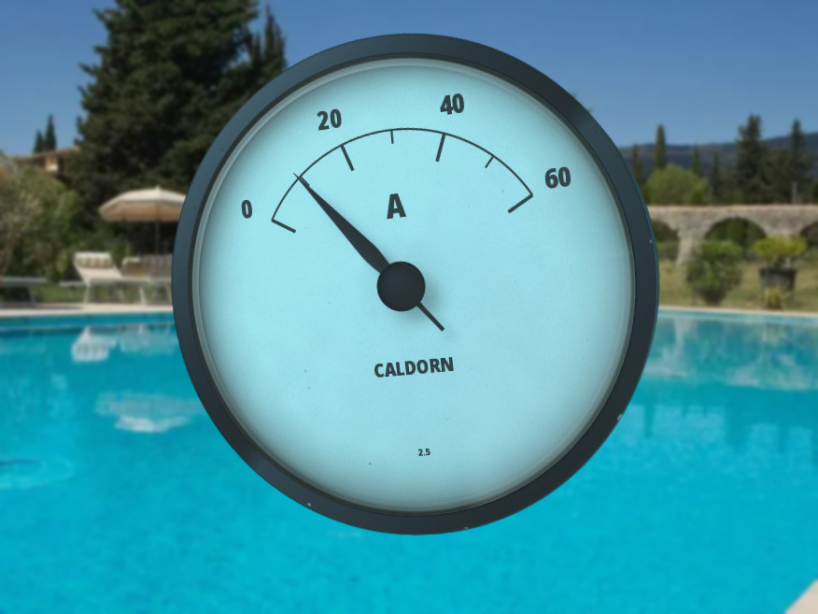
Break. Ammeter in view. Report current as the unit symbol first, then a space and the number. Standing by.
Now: A 10
